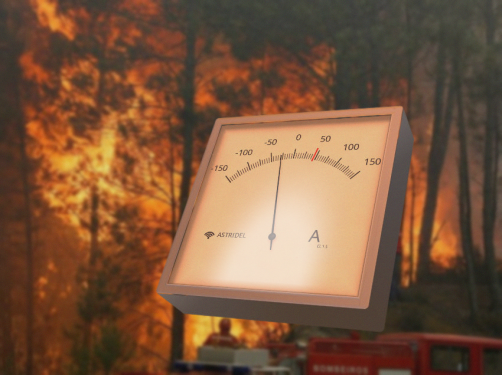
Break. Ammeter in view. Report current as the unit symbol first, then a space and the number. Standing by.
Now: A -25
